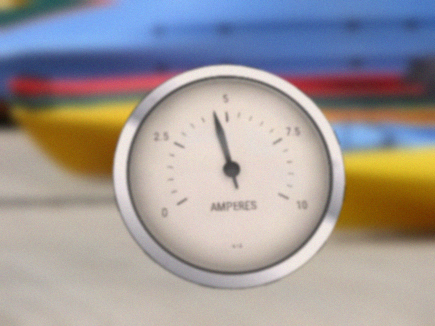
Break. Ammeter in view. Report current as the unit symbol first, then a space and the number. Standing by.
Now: A 4.5
